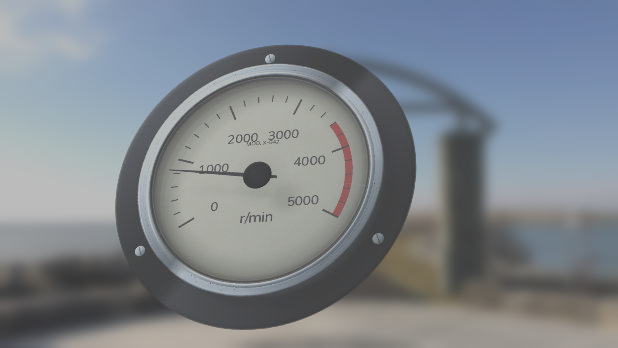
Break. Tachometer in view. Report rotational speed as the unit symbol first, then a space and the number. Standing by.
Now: rpm 800
